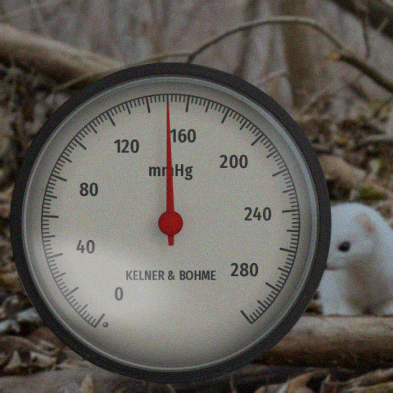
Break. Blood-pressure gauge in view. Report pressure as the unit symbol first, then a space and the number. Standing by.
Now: mmHg 150
